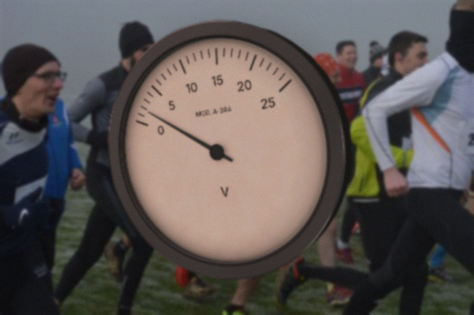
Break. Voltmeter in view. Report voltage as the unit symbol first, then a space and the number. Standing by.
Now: V 2
